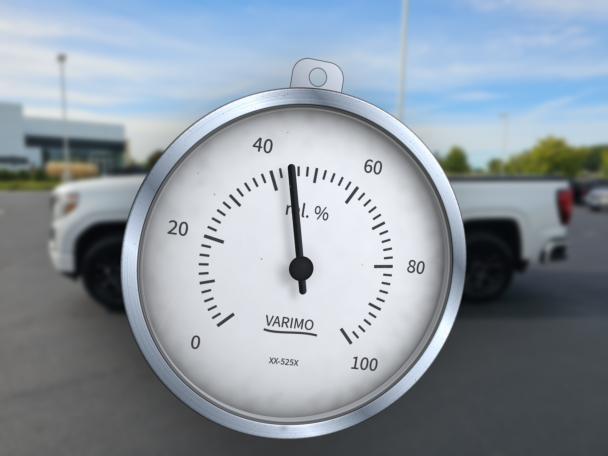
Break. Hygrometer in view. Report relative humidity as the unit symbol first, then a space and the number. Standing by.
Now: % 44
